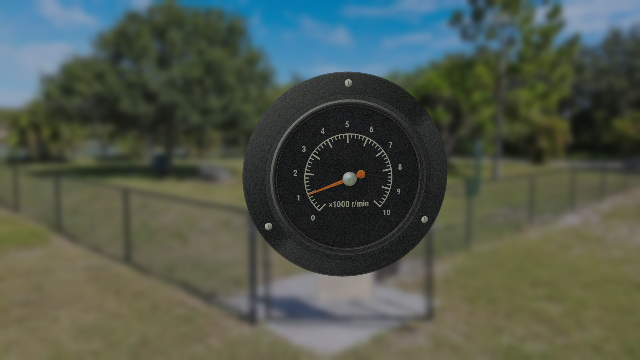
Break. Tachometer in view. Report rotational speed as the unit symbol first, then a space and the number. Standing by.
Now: rpm 1000
